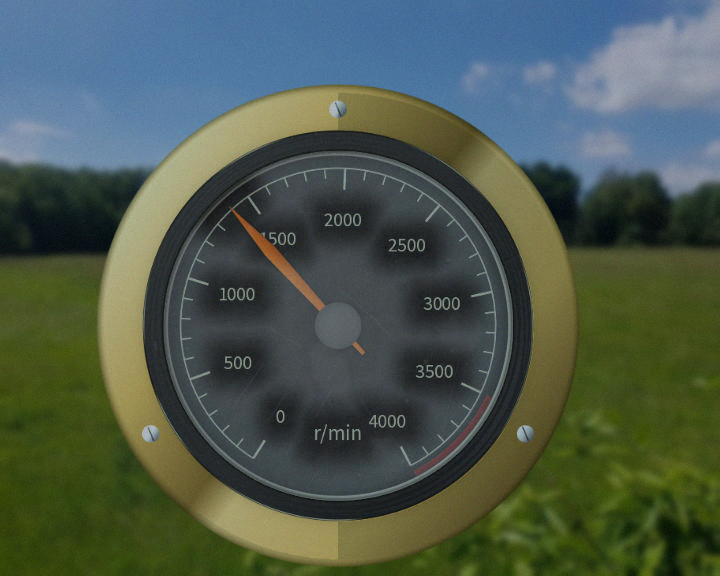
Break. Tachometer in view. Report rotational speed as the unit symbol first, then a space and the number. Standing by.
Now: rpm 1400
